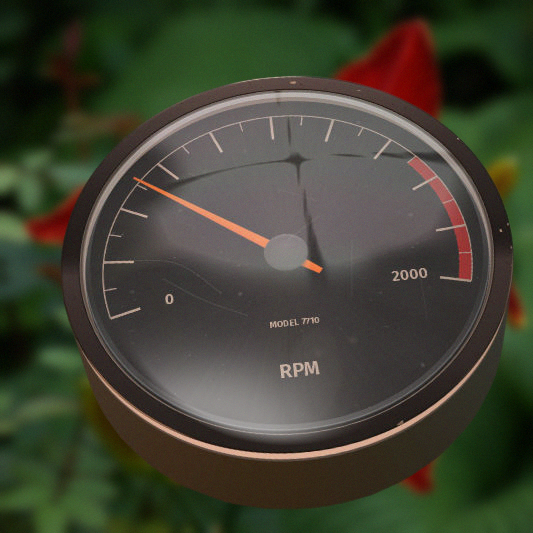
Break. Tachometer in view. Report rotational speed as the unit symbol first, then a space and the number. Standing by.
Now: rpm 500
